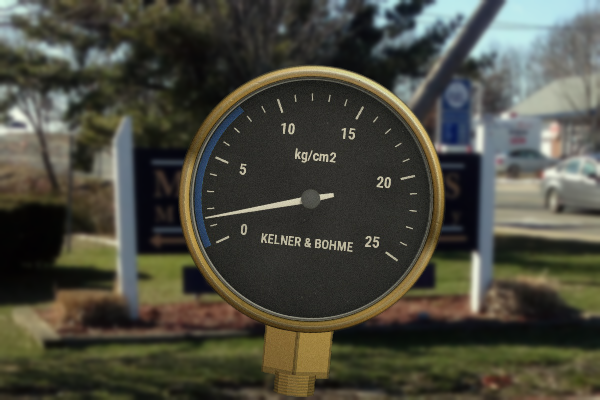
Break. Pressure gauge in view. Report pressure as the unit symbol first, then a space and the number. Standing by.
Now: kg/cm² 1.5
